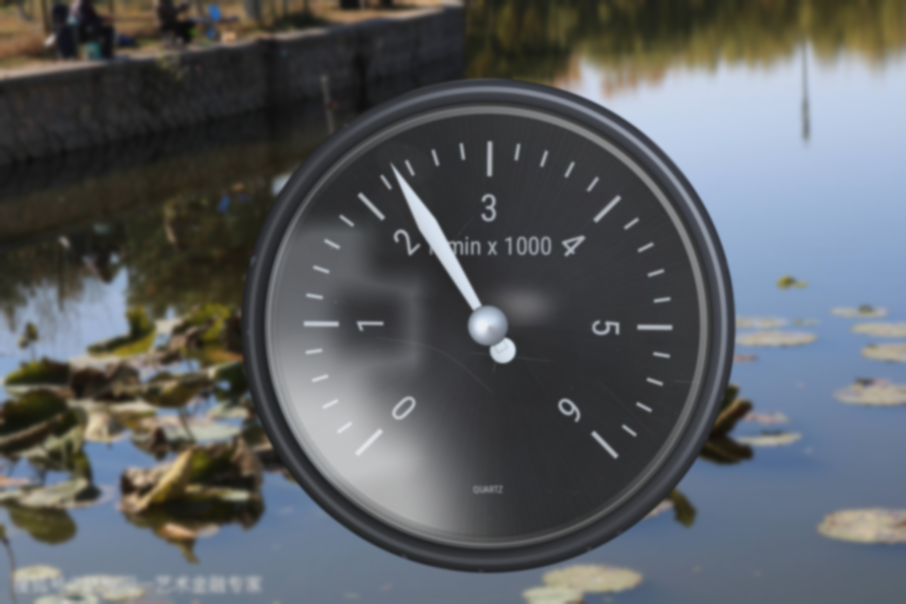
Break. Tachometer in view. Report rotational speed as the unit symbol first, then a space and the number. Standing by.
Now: rpm 2300
